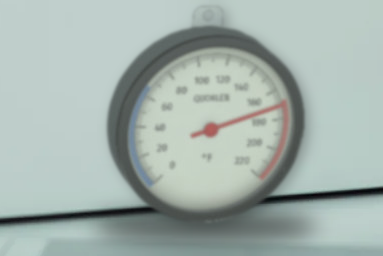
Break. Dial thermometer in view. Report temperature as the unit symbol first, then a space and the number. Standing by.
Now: °F 170
